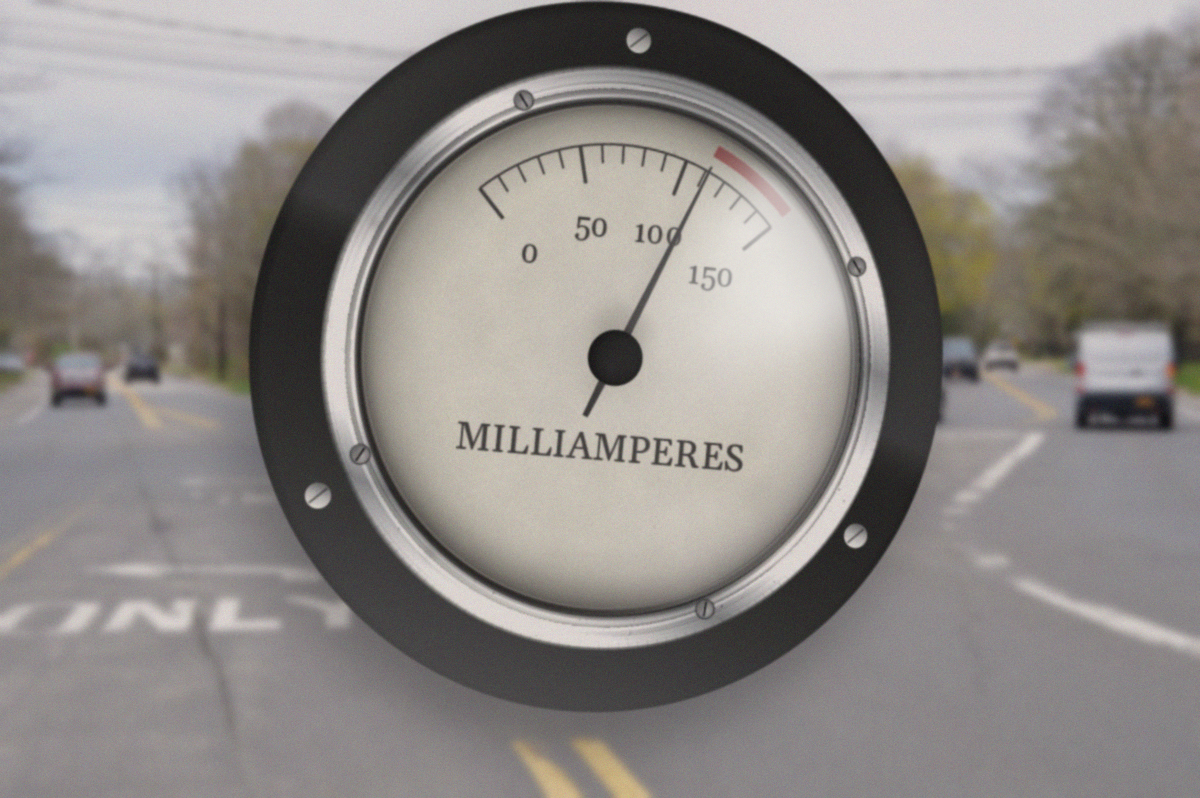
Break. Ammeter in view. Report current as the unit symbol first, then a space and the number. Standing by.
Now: mA 110
